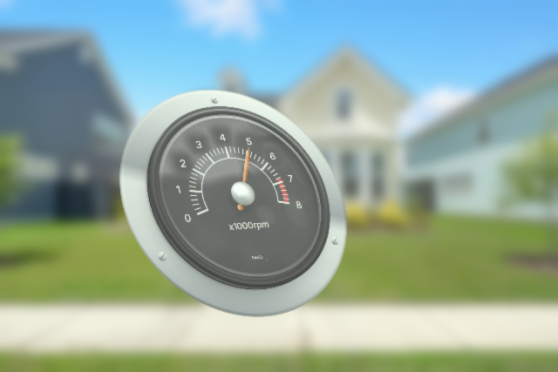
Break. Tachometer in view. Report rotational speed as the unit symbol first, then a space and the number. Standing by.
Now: rpm 5000
